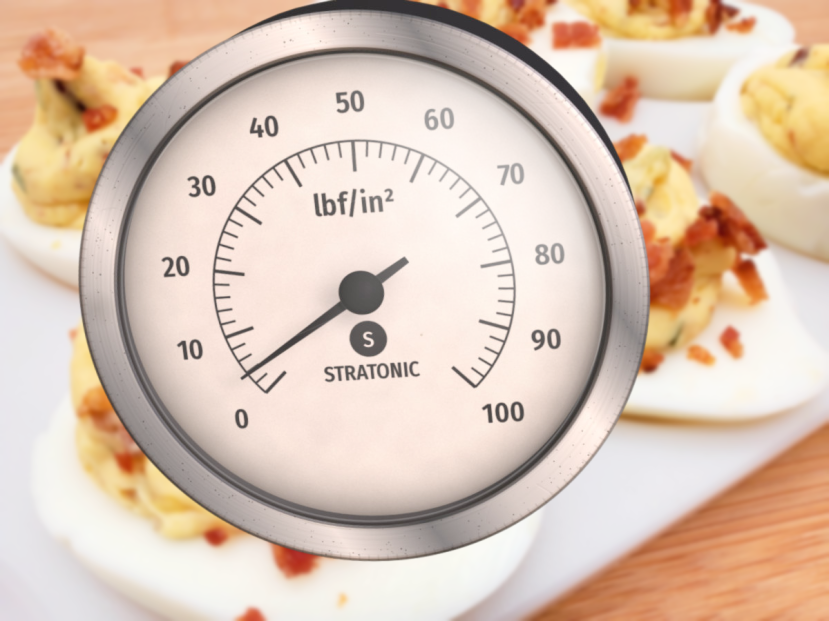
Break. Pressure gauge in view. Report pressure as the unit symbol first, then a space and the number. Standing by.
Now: psi 4
